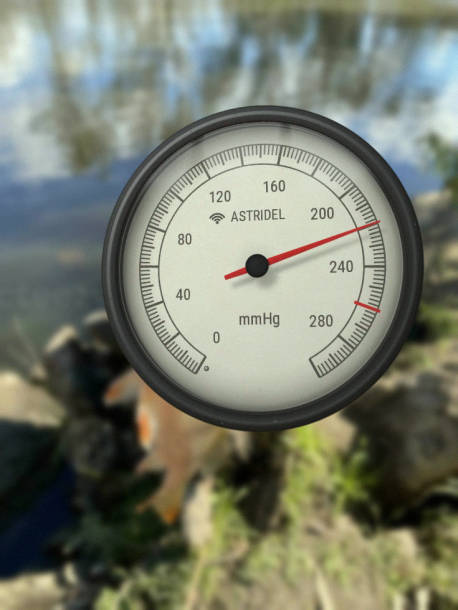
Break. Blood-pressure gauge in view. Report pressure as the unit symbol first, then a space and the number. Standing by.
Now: mmHg 220
